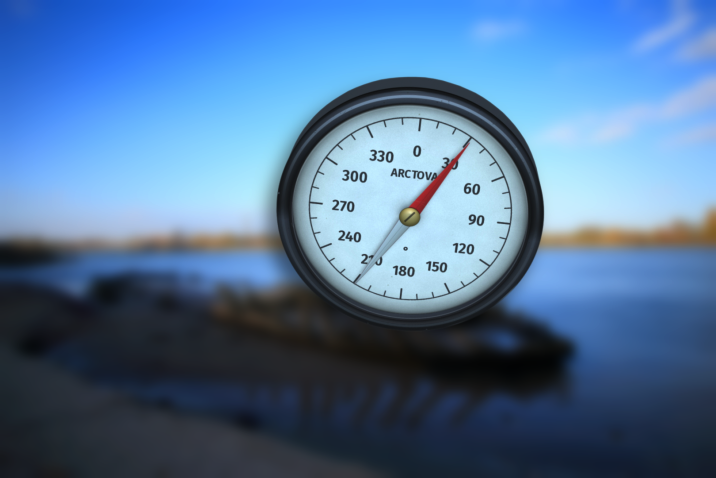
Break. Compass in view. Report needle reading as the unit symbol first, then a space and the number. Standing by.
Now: ° 30
